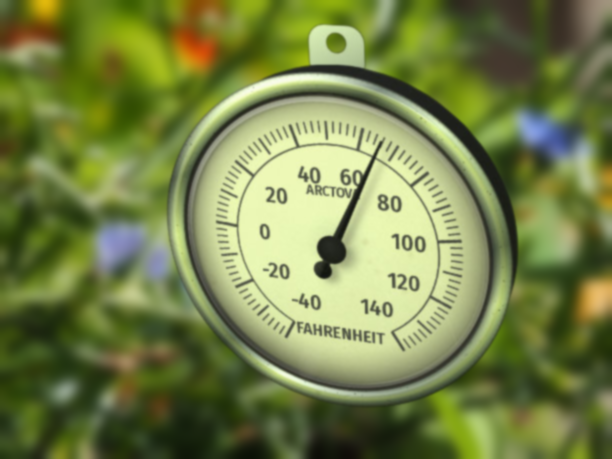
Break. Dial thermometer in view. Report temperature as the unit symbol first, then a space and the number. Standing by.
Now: °F 66
